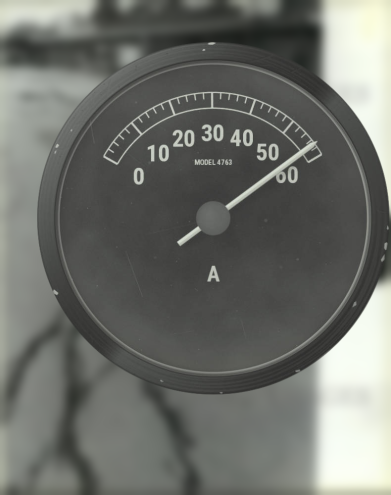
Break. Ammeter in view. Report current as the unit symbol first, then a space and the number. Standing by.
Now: A 57
